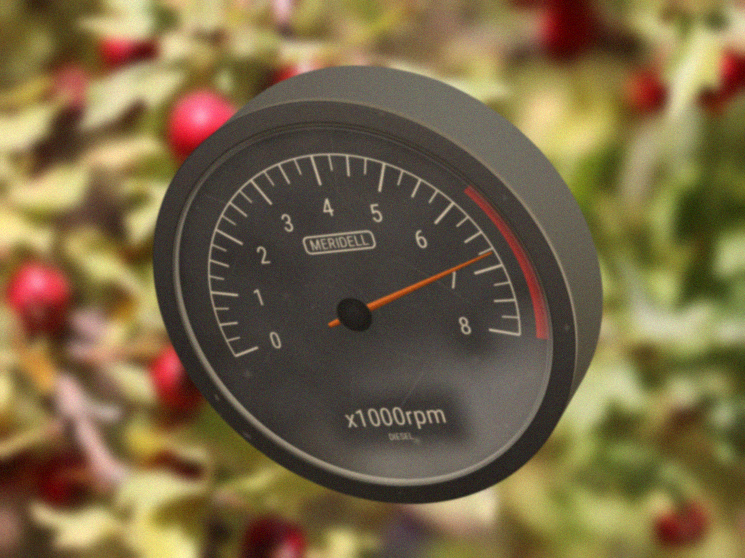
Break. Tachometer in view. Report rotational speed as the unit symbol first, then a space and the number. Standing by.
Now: rpm 6750
